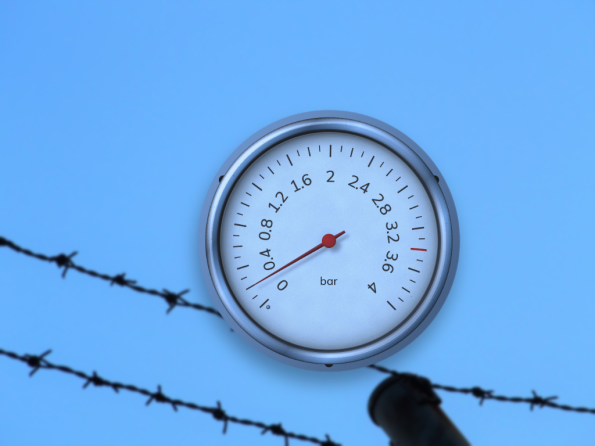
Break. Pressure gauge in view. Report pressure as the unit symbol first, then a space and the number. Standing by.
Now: bar 0.2
